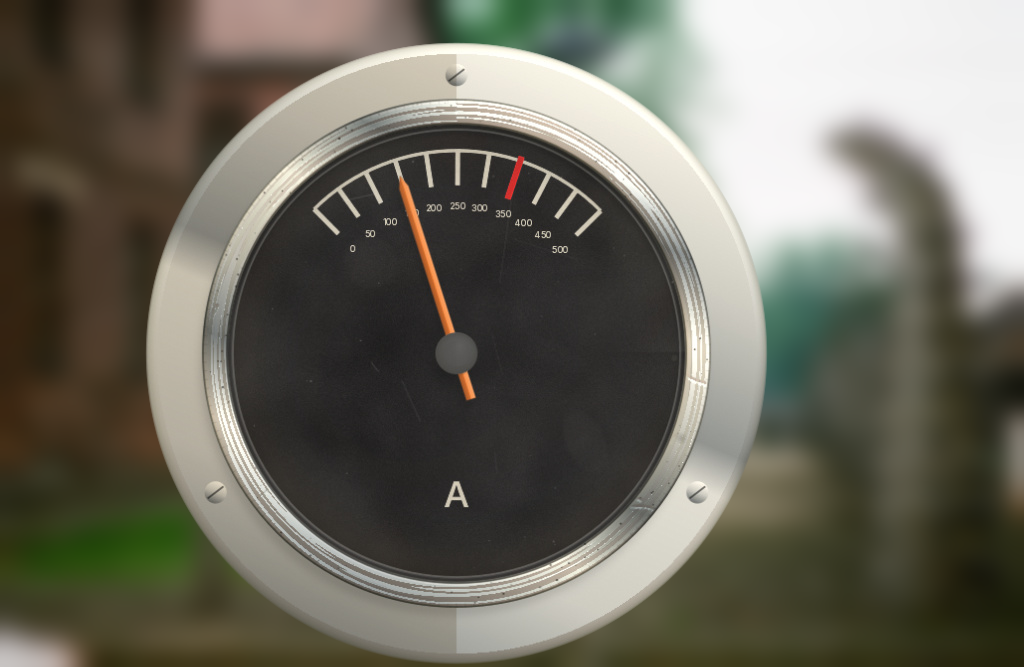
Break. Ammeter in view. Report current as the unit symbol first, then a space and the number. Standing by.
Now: A 150
